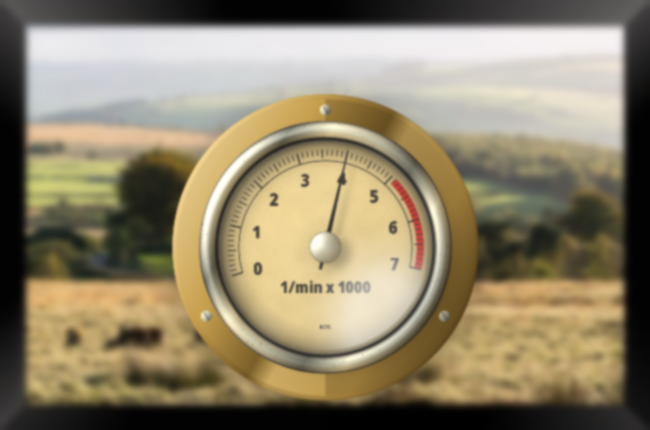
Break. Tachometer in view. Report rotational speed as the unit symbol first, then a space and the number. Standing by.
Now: rpm 4000
